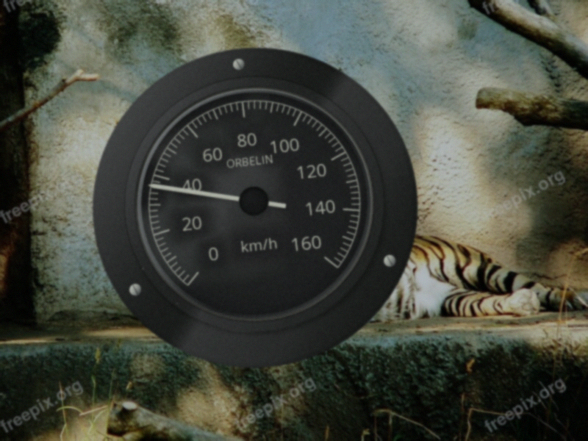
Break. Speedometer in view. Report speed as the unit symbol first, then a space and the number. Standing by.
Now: km/h 36
